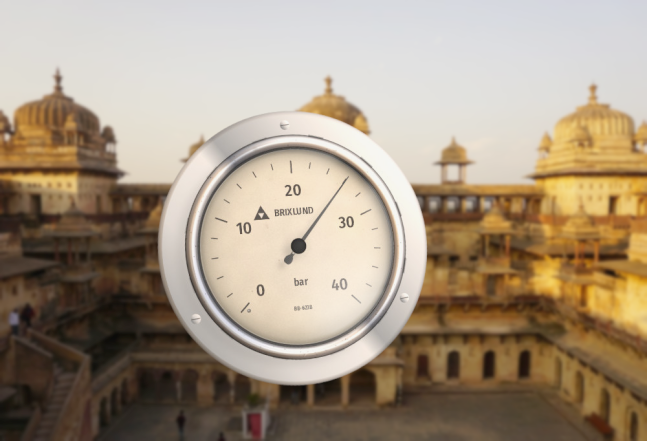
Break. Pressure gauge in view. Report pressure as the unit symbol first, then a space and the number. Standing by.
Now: bar 26
